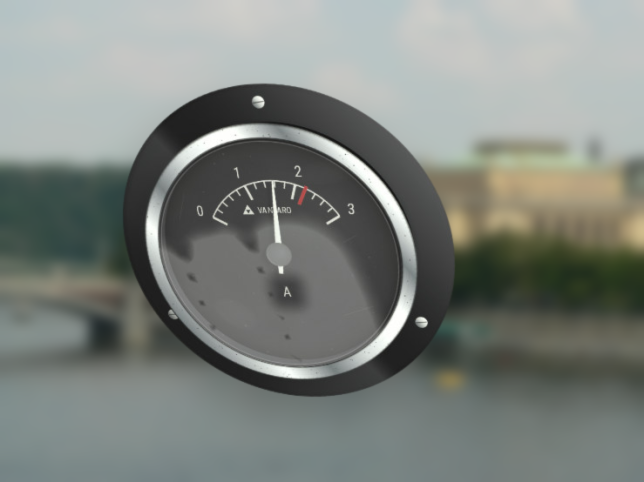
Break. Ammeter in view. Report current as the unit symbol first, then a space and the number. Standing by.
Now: A 1.6
